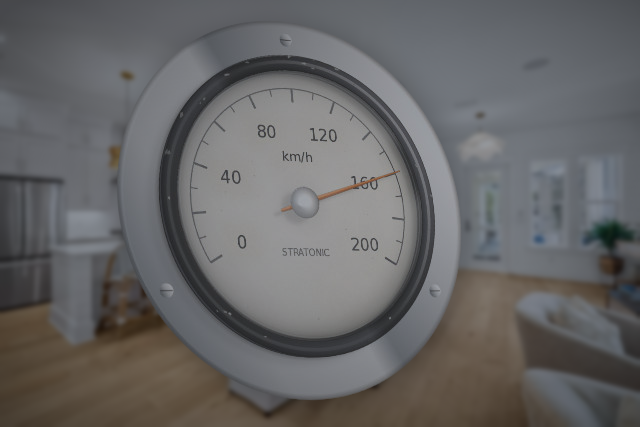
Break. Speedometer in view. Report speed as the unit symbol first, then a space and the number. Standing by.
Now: km/h 160
